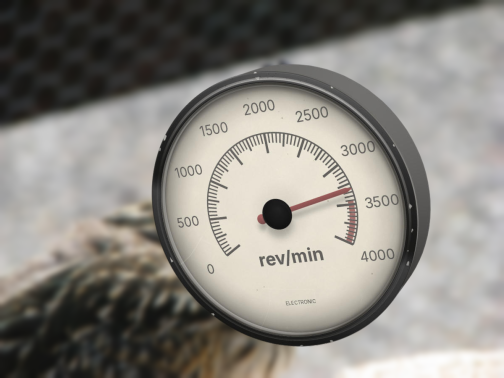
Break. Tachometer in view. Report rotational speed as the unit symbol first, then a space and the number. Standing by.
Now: rpm 3300
